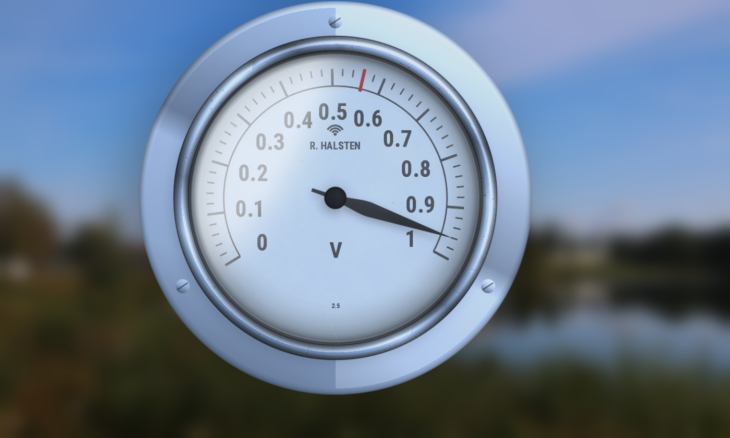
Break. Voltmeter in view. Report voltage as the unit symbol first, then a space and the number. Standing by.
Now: V 0.96
